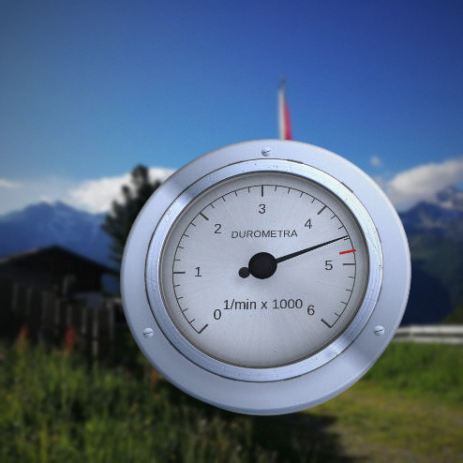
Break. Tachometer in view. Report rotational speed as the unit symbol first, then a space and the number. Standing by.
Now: rpm 4600
